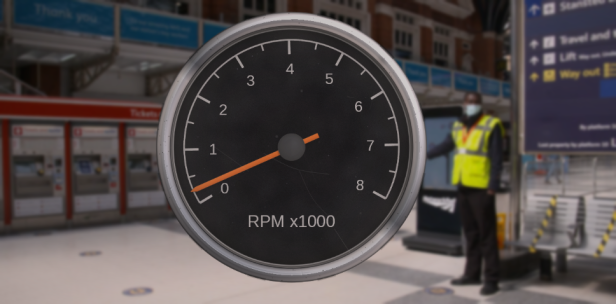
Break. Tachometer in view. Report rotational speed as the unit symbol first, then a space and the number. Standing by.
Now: rpm 250
